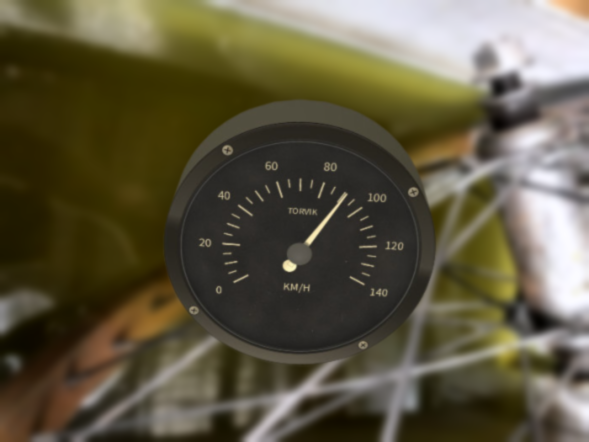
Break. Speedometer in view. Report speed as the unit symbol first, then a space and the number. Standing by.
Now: km/h 90
